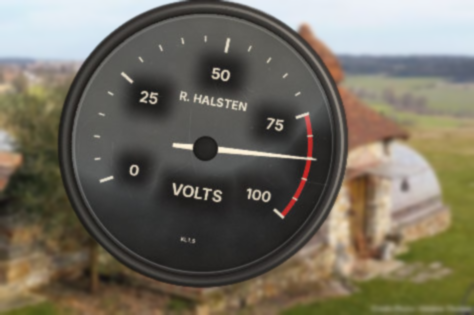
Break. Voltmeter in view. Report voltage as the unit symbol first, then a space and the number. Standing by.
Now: V 85
